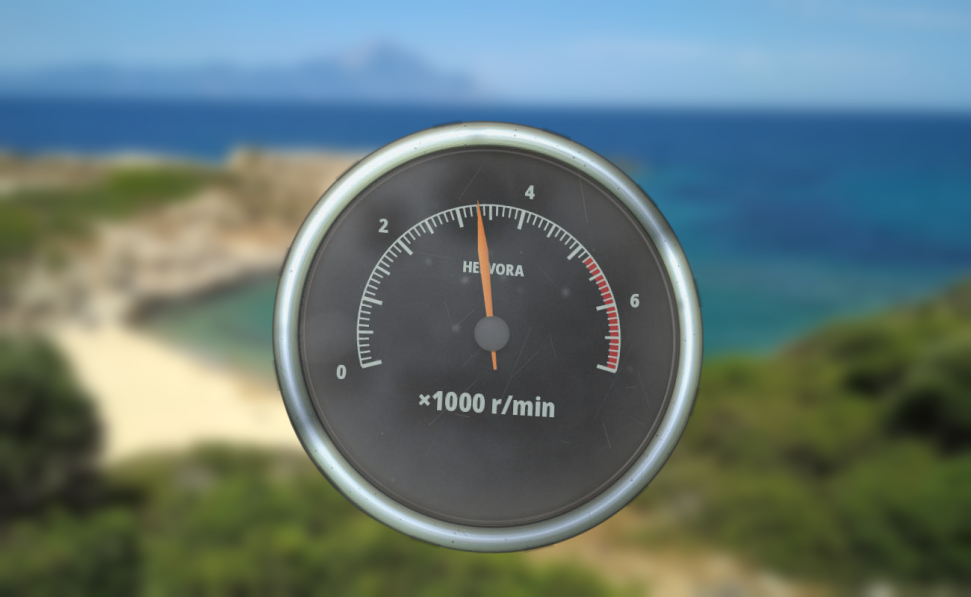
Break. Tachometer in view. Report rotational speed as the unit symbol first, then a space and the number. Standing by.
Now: rpm 3300
